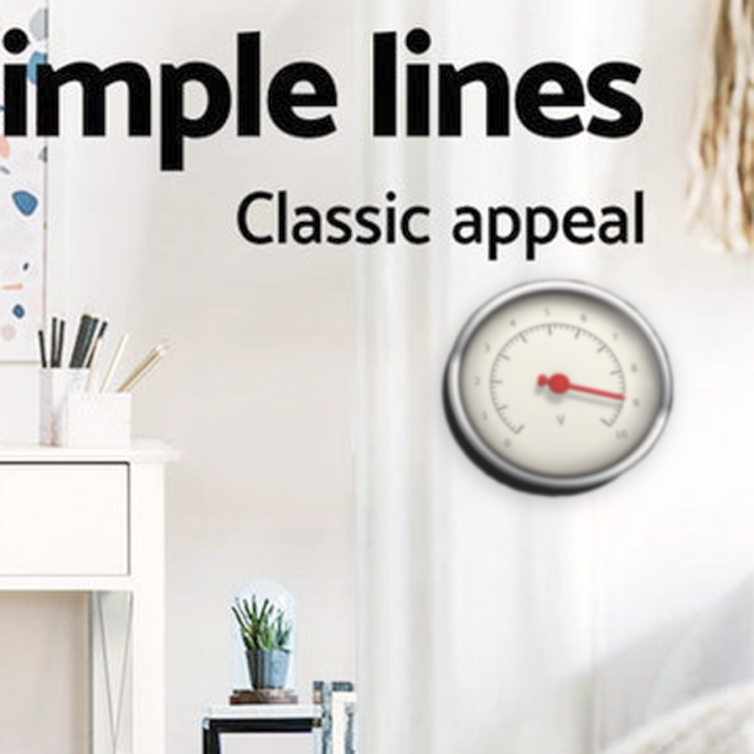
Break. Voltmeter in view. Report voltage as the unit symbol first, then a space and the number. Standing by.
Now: V 9
